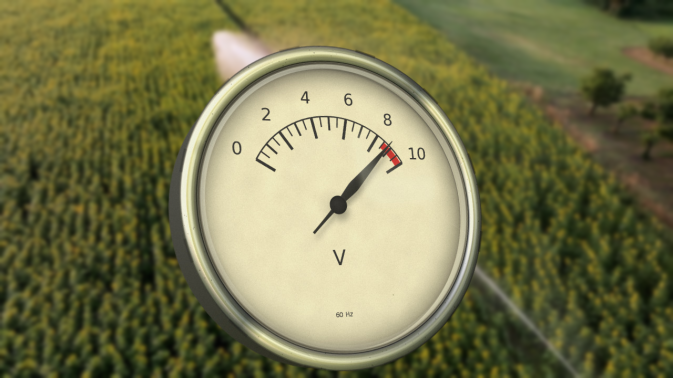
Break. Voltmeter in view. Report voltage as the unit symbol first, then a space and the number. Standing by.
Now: V 8.75
